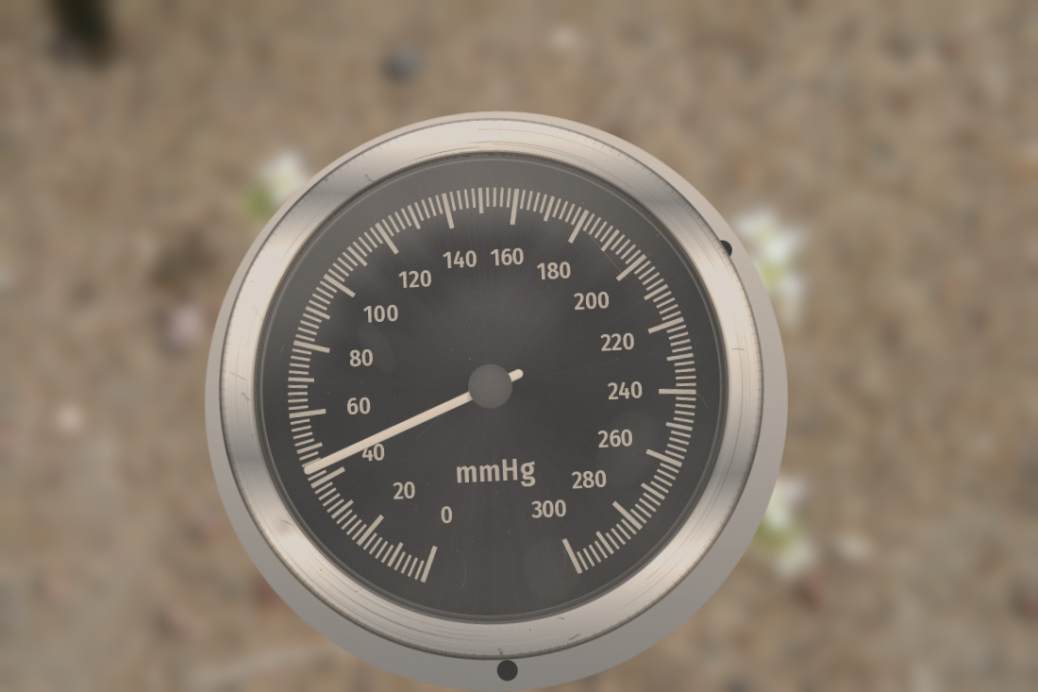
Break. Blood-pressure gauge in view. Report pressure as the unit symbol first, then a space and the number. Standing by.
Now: mmHg 44
